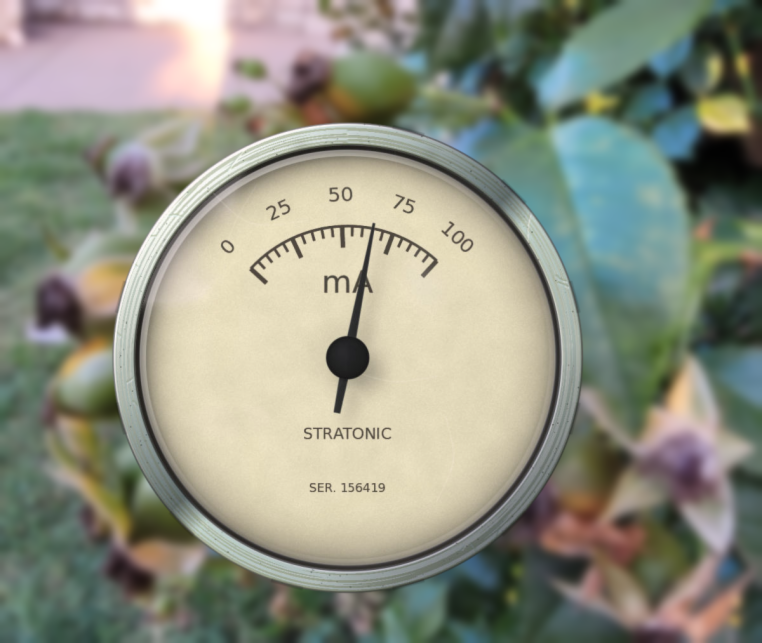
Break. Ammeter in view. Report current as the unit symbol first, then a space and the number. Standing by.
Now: mA 65
